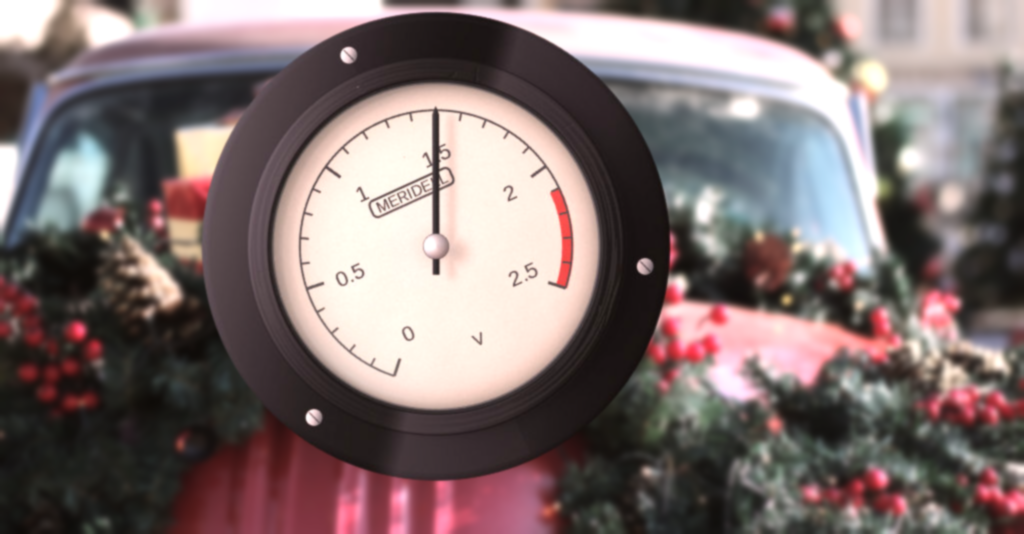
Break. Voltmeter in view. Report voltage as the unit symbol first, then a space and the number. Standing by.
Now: V 1.5
